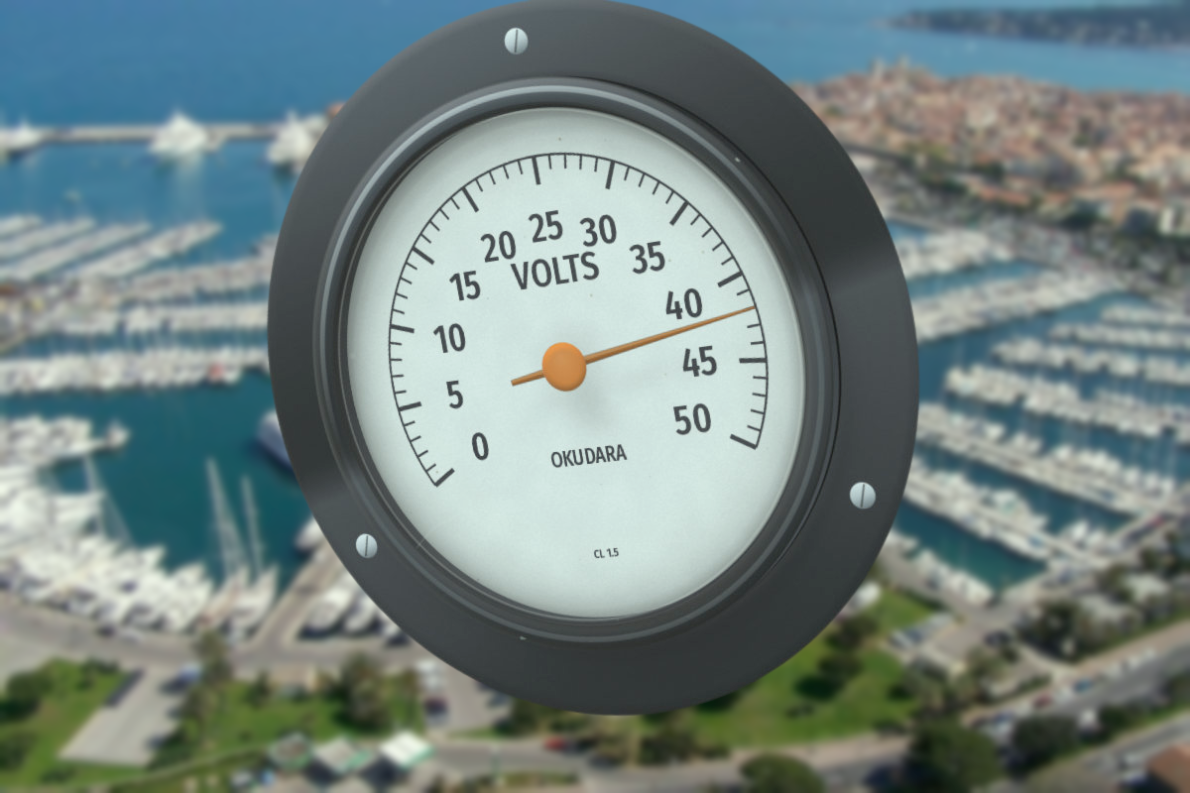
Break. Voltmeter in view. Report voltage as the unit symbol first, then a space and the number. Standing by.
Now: V 42
